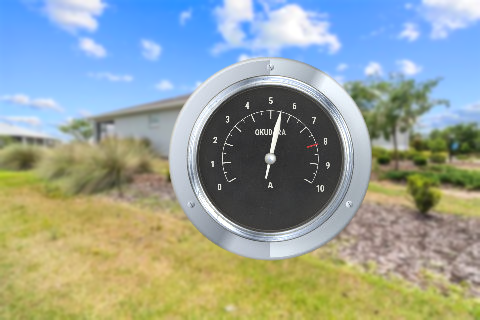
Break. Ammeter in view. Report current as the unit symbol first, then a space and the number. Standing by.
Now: A 5.5
